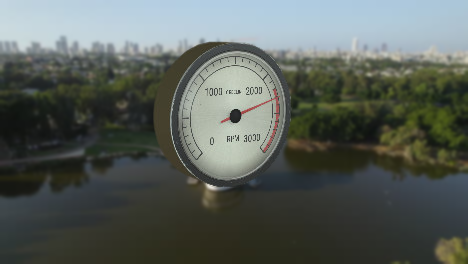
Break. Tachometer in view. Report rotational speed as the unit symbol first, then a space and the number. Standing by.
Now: rpm 2300
